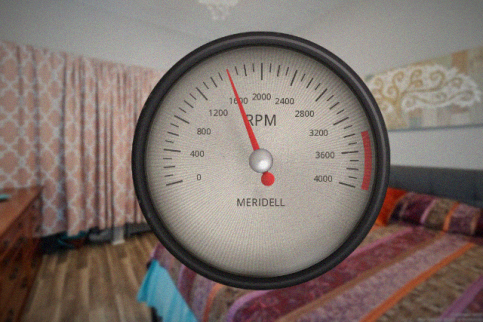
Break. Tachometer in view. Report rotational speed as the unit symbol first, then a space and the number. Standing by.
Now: rpm 1600
